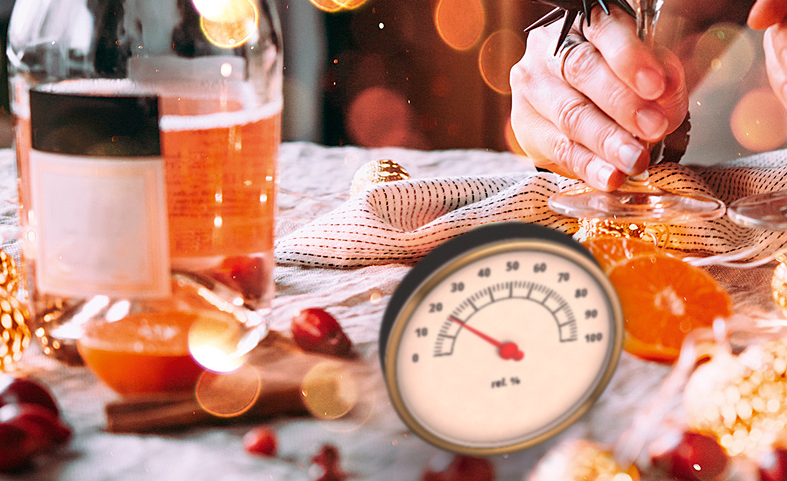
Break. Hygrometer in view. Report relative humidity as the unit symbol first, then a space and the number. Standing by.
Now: % 20
